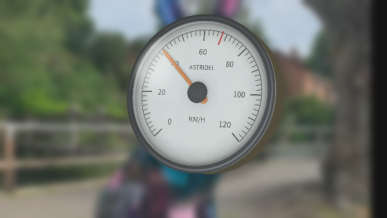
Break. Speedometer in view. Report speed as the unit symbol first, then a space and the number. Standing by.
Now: km/h 40
